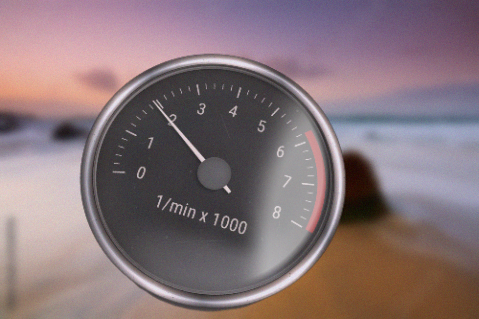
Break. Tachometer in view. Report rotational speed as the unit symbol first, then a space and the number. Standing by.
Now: rpm 1900
